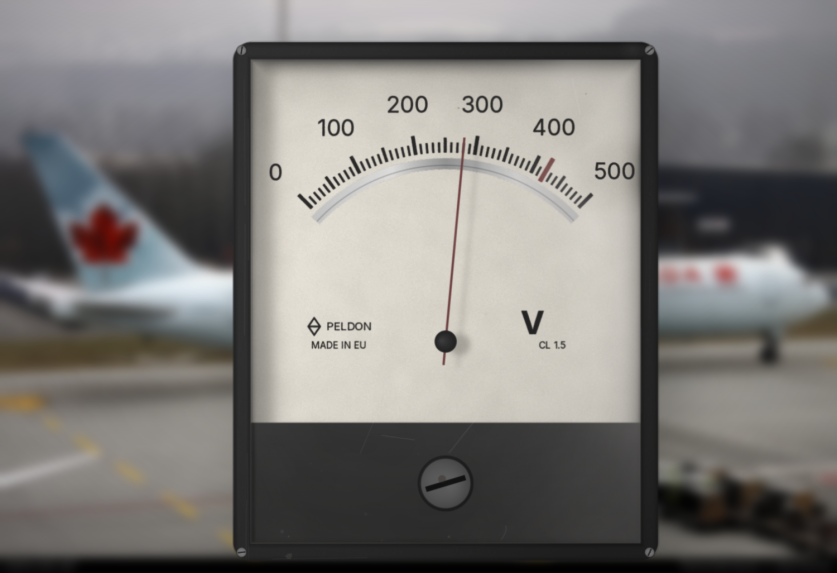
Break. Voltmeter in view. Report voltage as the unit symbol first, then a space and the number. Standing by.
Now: V 280
